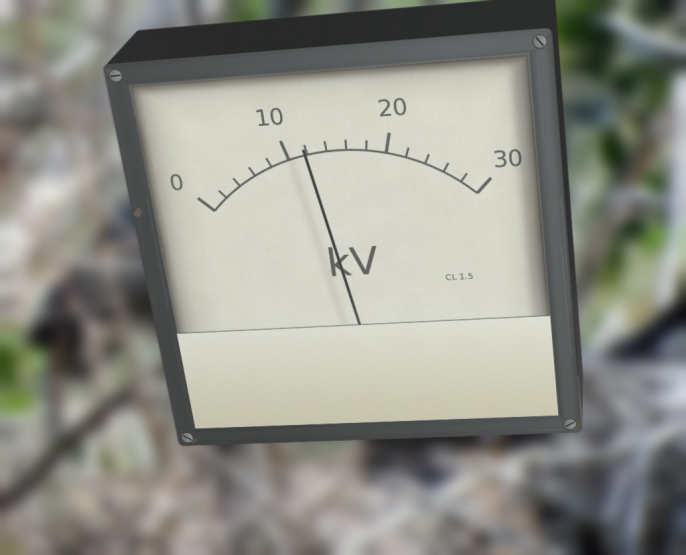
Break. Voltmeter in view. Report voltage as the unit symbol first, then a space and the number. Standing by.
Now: kV 12
